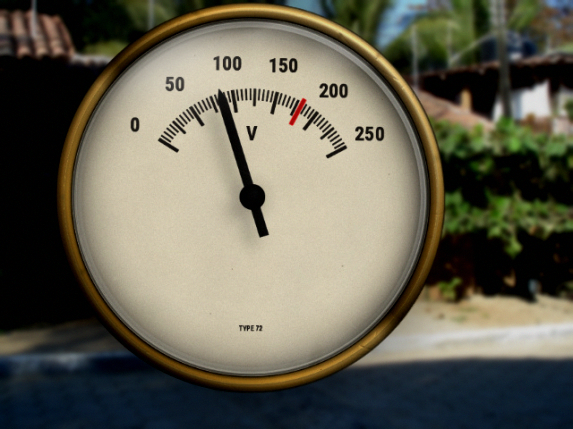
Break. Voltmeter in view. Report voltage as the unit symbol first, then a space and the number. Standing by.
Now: V 85
